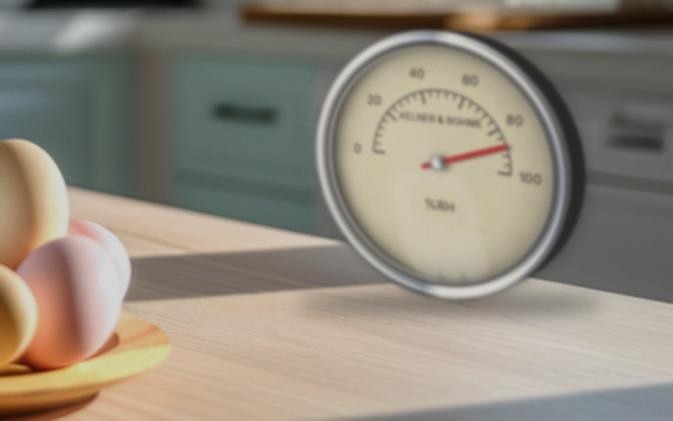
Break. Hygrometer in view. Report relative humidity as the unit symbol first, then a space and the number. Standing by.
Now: % 88
